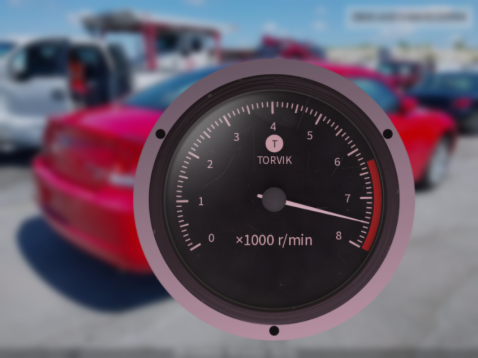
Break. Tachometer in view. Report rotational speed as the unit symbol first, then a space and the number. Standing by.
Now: rpm 7500
